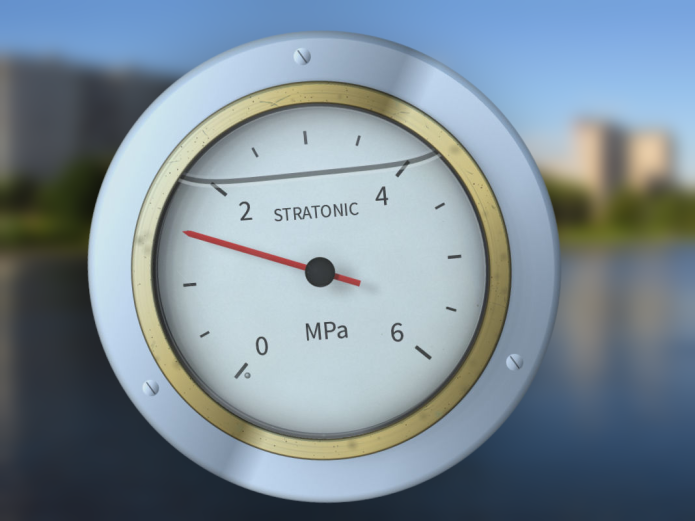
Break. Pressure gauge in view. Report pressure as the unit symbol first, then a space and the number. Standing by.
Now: MPa 1.5
